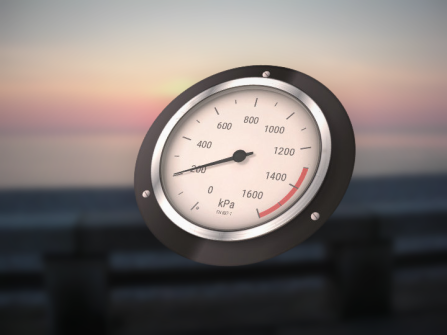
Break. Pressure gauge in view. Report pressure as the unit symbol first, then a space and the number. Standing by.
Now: kPa 200
